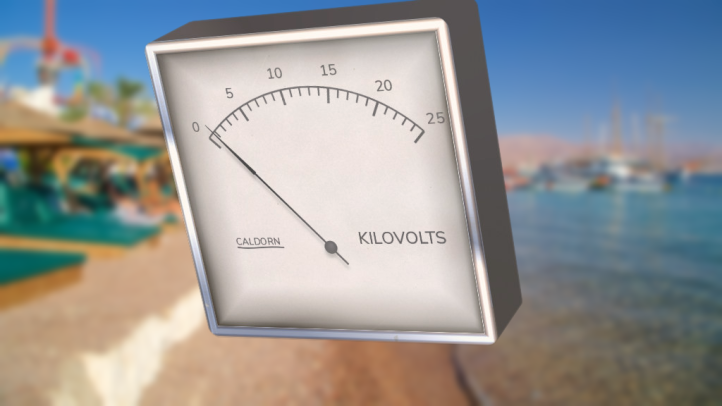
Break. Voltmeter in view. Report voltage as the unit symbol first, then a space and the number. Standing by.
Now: kV 1
